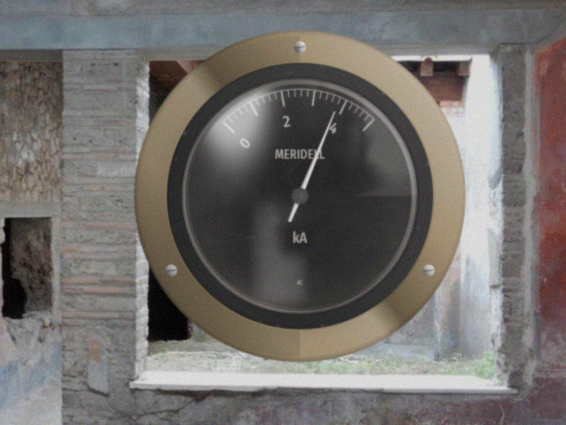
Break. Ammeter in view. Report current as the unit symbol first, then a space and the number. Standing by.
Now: kA 3.8
